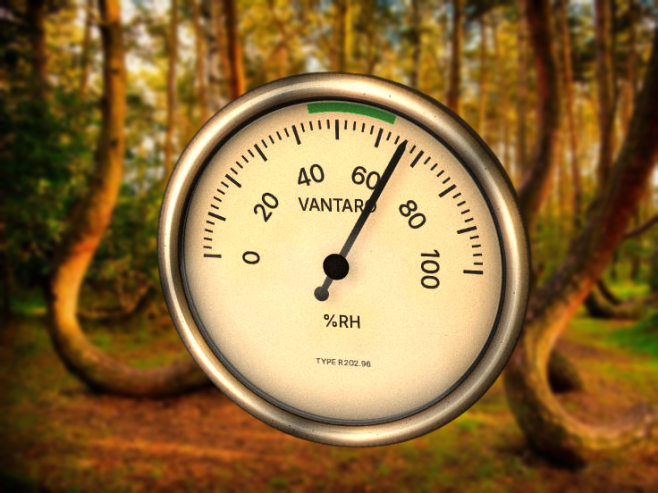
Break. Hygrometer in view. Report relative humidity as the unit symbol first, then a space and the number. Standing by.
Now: % 66
